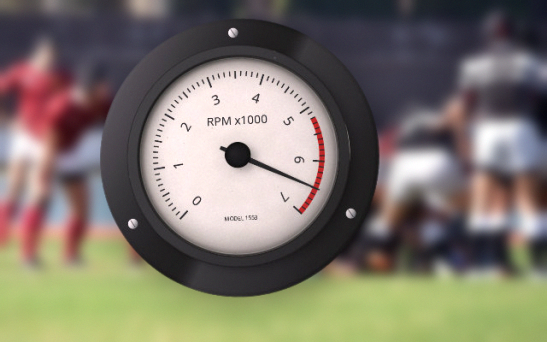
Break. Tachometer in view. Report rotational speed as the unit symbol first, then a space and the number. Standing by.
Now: rpm 6500
